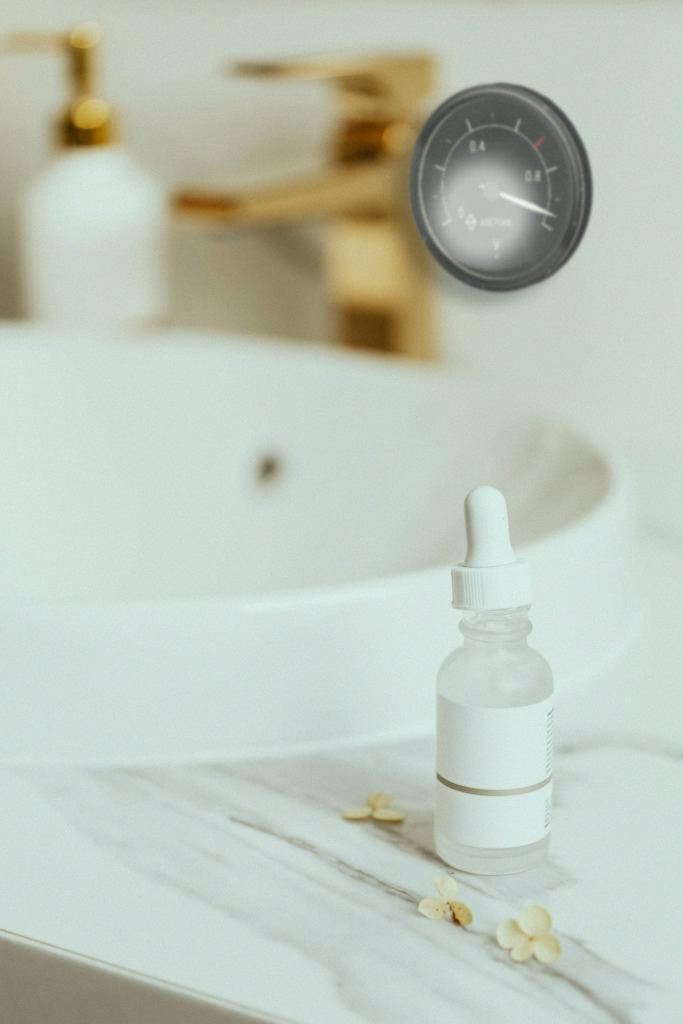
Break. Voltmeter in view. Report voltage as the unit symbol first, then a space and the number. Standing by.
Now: V 0.95
